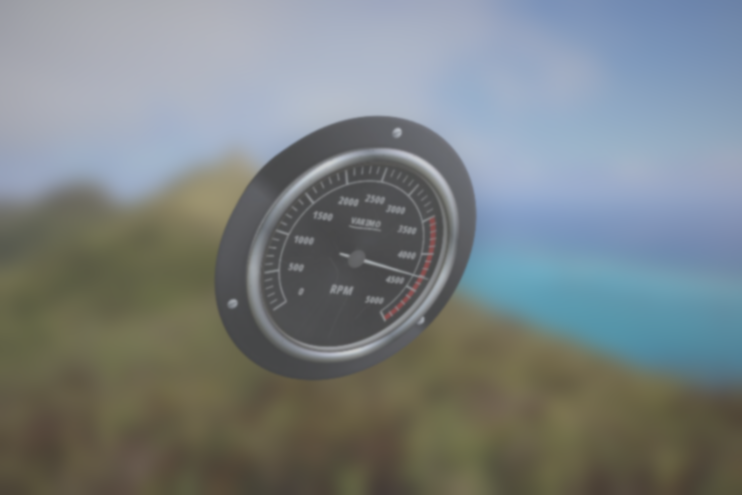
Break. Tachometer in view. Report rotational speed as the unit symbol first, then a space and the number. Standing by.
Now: rpm 4300
